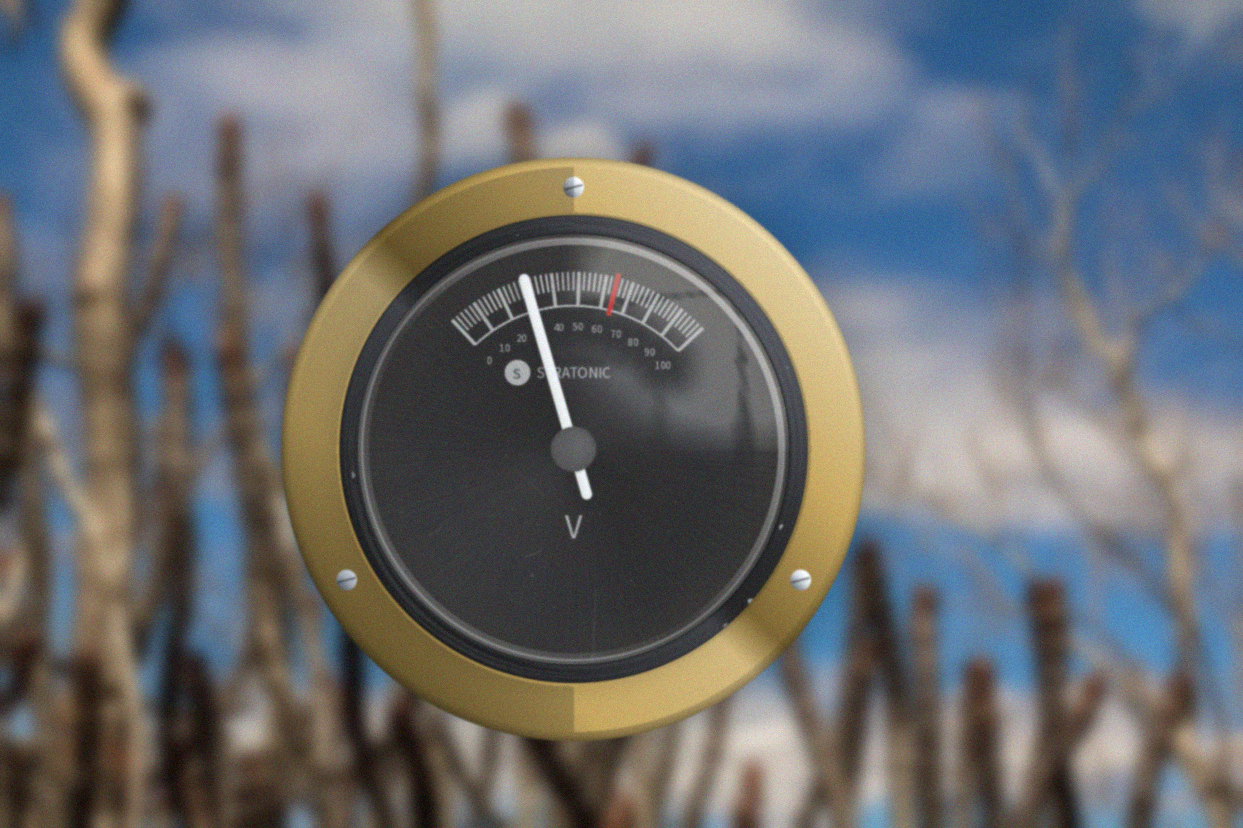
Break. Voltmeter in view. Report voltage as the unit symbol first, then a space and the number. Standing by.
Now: V 30
